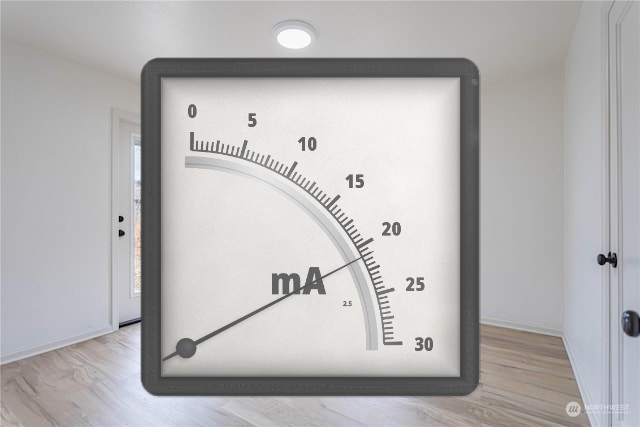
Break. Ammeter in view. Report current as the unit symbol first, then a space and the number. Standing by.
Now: mA 21
